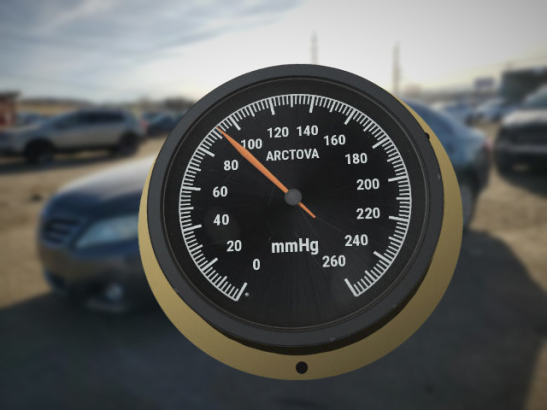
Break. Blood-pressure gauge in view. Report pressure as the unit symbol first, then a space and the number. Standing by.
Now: mmHg 92
